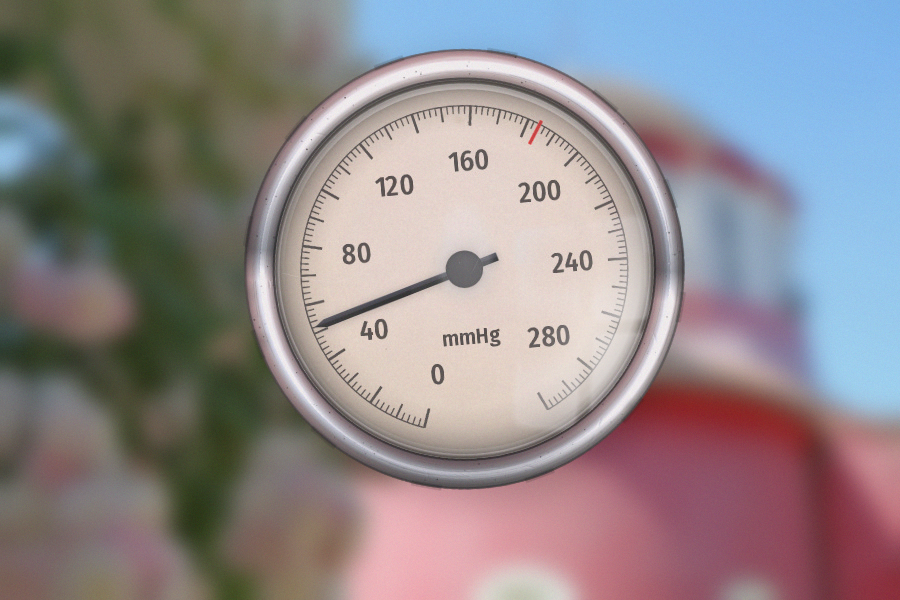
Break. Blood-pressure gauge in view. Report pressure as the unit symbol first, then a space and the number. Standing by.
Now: mmHg 52
